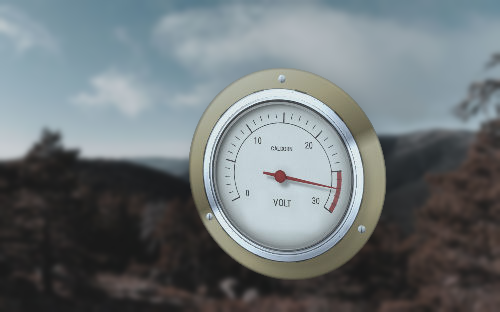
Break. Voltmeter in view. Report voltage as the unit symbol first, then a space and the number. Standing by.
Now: V 27
